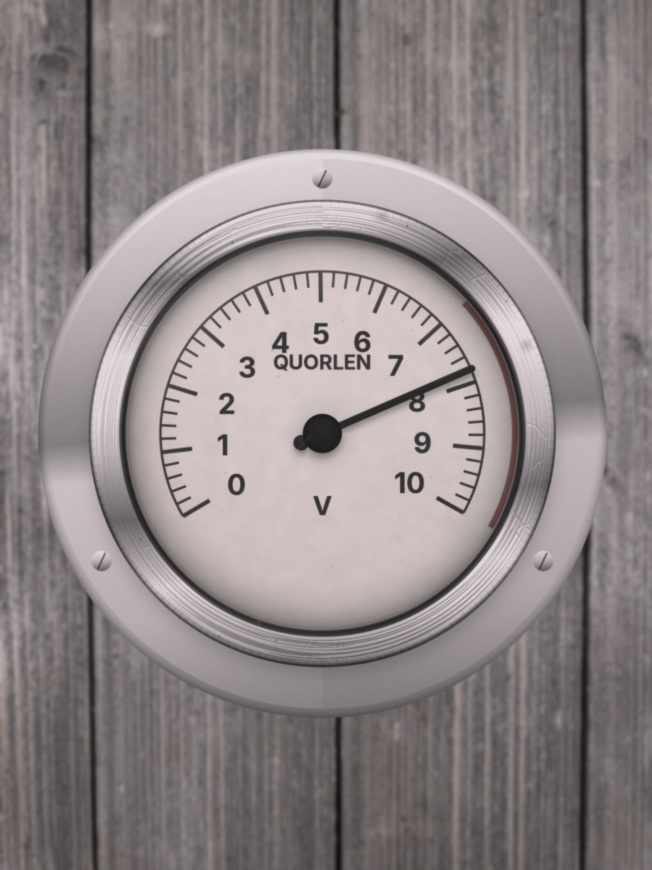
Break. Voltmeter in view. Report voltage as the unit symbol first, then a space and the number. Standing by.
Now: V 7.8
